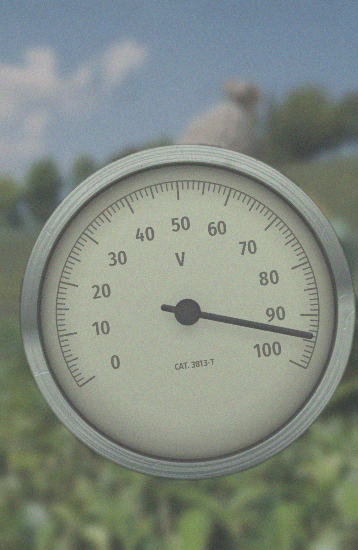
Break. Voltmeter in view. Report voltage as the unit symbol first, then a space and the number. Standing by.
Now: V 94
